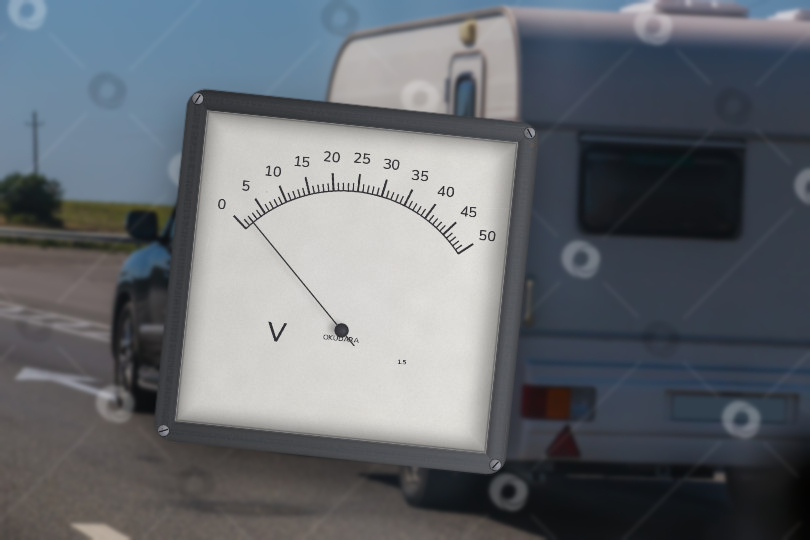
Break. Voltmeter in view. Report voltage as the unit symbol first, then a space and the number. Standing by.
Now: V 2
